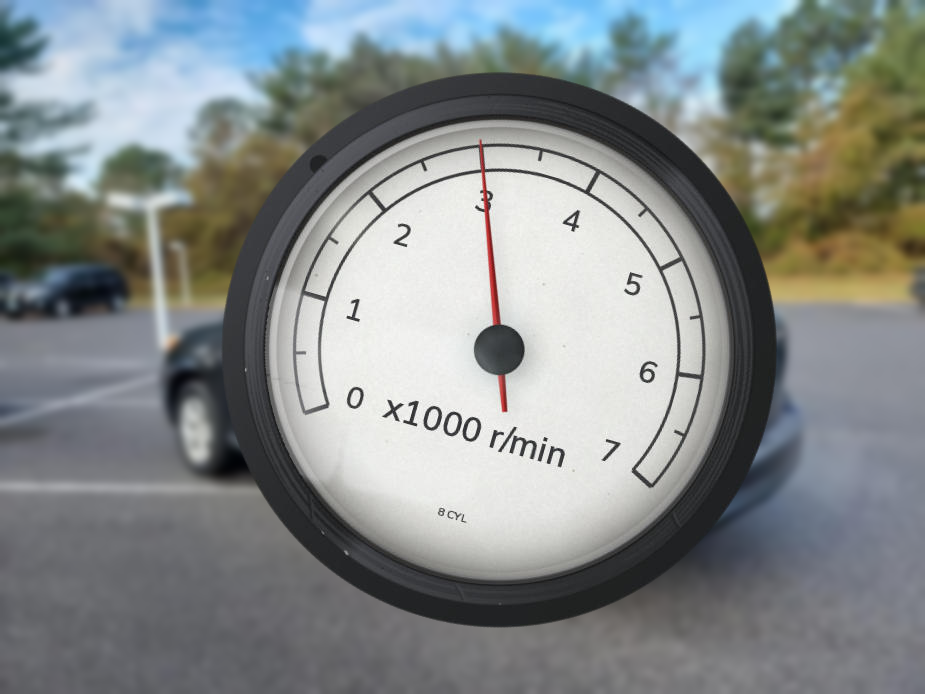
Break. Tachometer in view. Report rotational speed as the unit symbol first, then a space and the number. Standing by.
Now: rpm 3000
